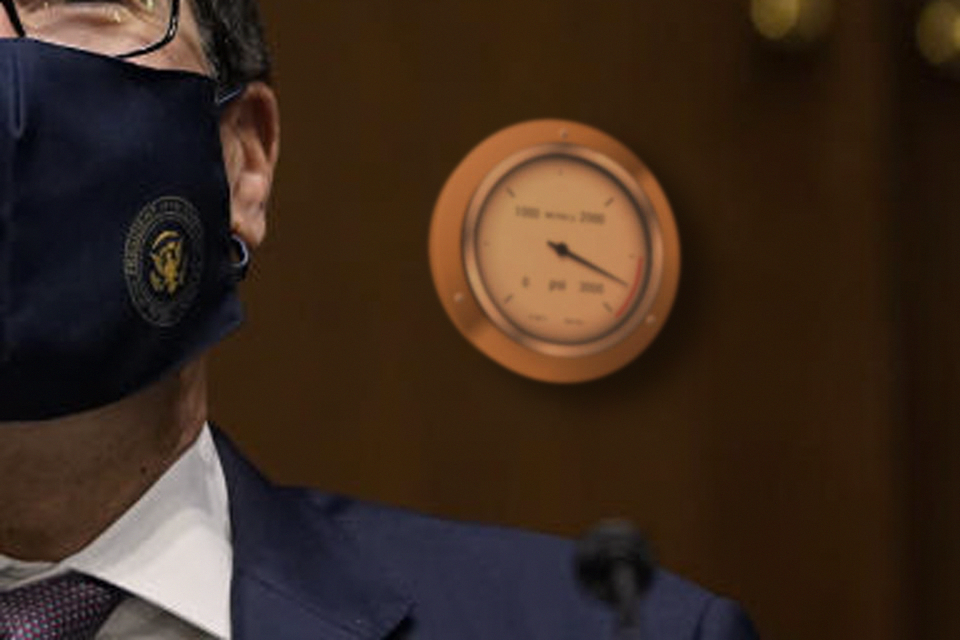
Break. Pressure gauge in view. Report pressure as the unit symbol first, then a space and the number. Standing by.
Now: psi 2750
